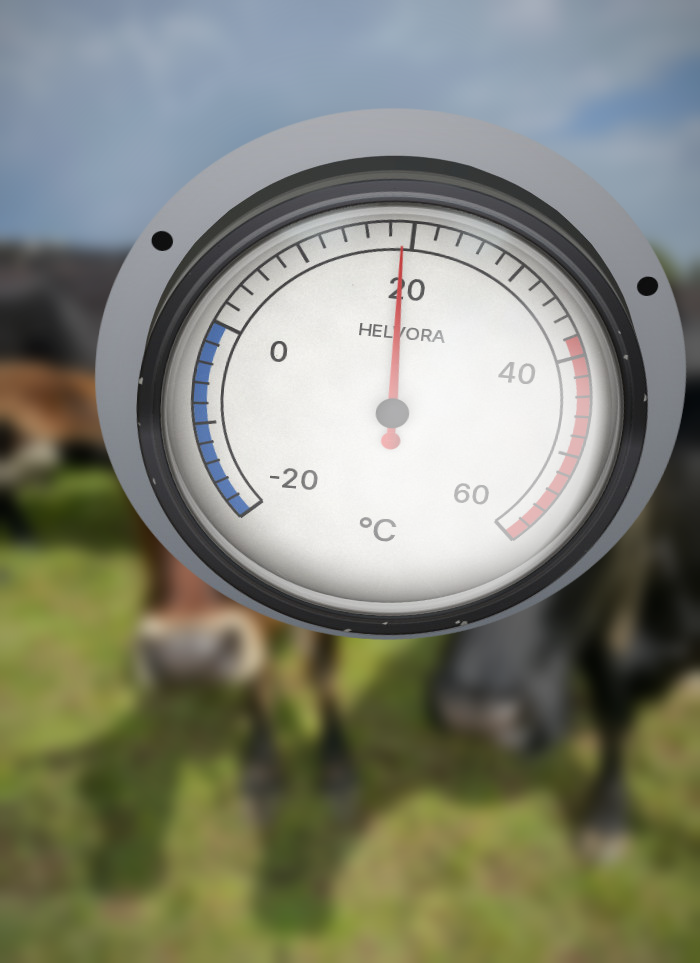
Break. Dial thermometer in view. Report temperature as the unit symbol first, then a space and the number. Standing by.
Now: °C 19
